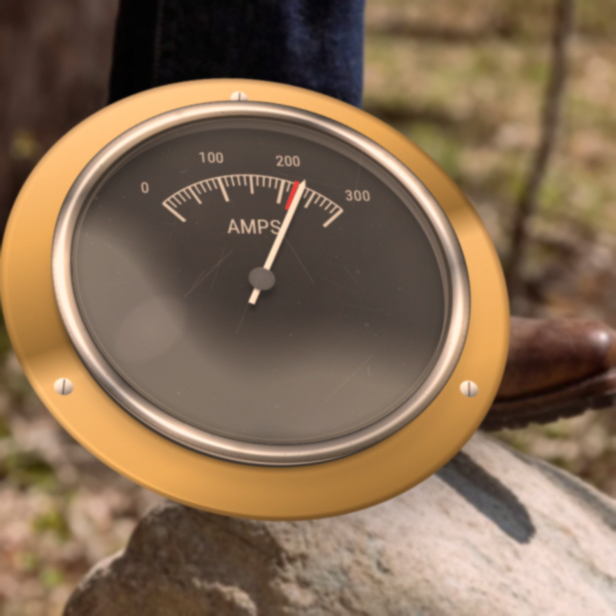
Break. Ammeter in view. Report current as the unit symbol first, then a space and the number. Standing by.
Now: A 230
